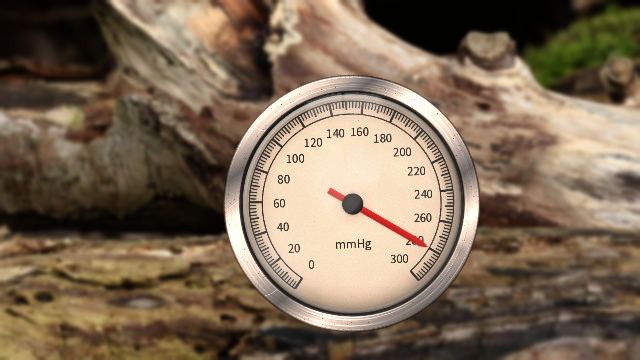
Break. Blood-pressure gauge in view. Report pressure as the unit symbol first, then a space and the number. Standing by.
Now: mmHg 280
